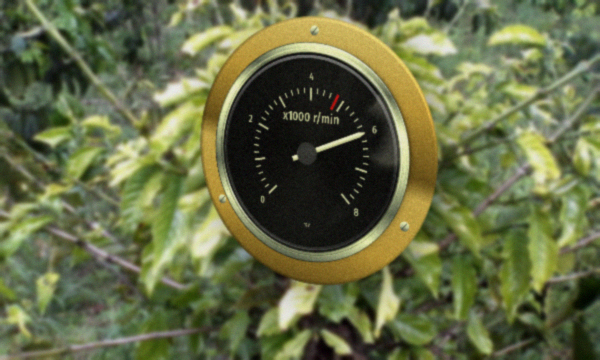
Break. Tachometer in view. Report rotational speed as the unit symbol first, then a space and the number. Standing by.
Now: rpm 6000
